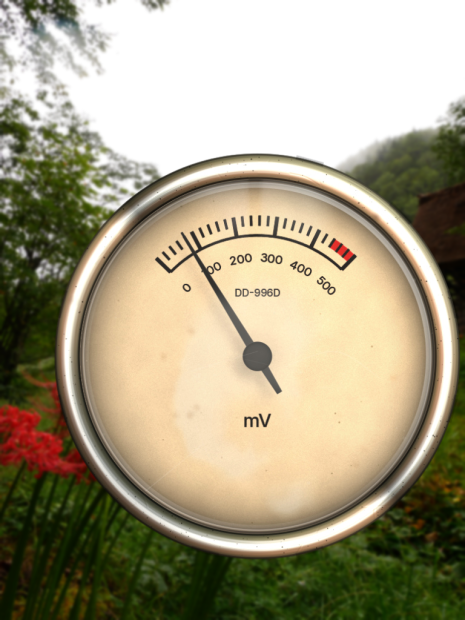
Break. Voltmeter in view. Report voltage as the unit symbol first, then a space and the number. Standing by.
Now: mV 80
